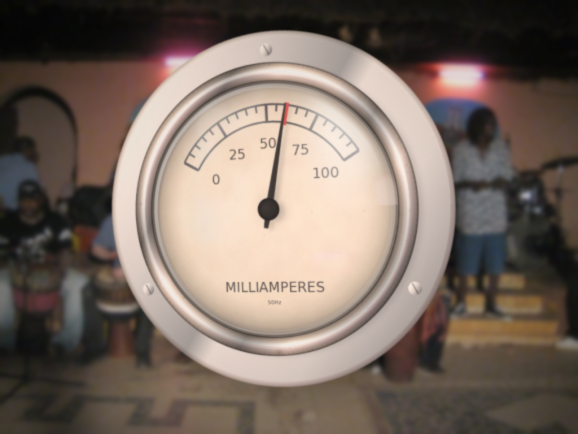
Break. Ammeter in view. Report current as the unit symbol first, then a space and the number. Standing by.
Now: mA 60
